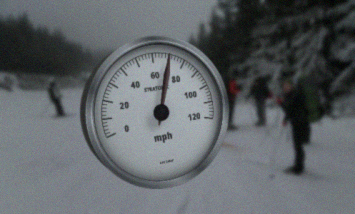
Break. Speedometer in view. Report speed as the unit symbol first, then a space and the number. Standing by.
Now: mph 70
